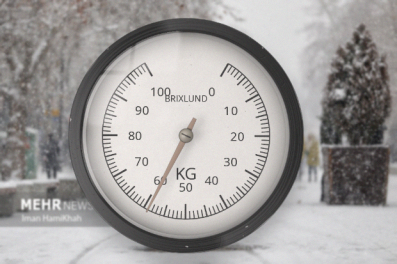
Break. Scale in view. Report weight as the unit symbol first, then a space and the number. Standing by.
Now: kg 59
